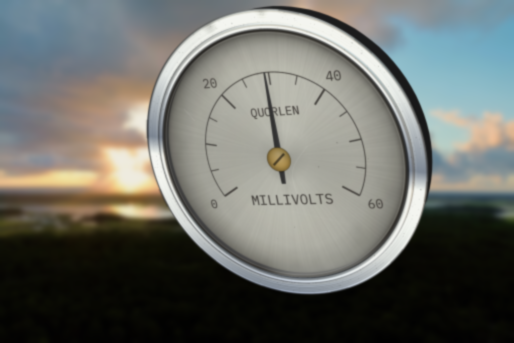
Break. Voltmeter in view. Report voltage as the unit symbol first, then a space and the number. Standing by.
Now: mV 30
